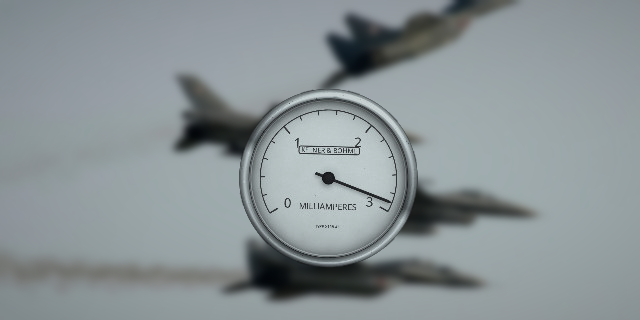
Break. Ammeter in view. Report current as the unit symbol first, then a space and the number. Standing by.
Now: mA 2.9
